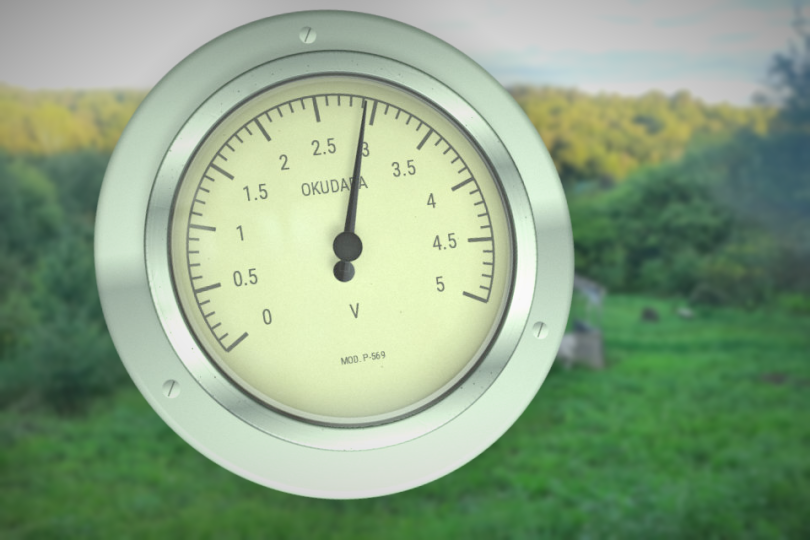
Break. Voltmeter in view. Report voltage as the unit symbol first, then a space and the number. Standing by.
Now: V 2.9
